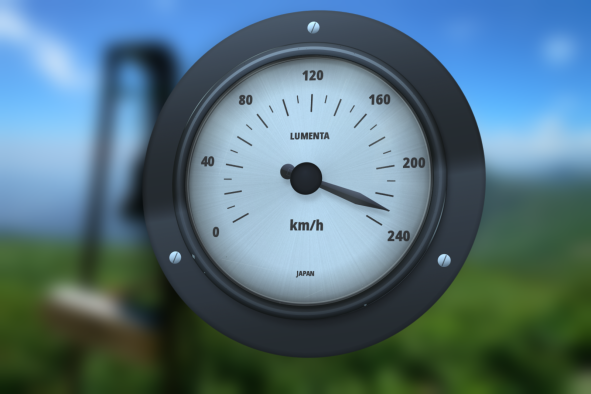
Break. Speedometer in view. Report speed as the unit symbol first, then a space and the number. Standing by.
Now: km/h 230
